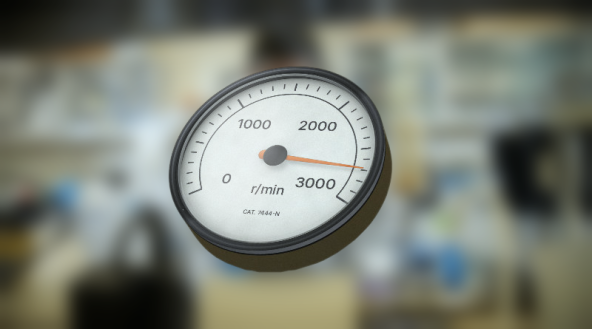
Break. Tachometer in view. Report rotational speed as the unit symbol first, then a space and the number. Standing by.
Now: rpm 2700
